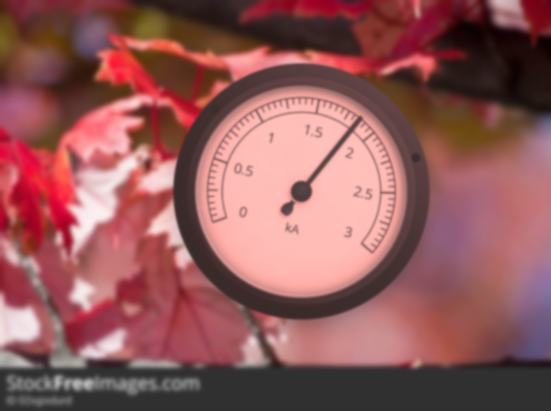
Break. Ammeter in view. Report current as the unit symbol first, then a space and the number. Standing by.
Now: kA 1.85
